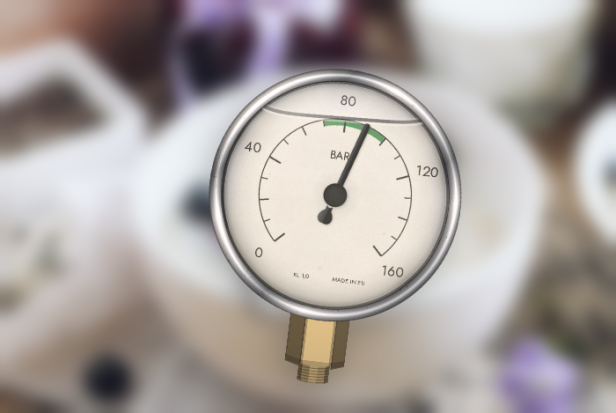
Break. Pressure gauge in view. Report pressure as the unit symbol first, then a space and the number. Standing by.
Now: bar 90
